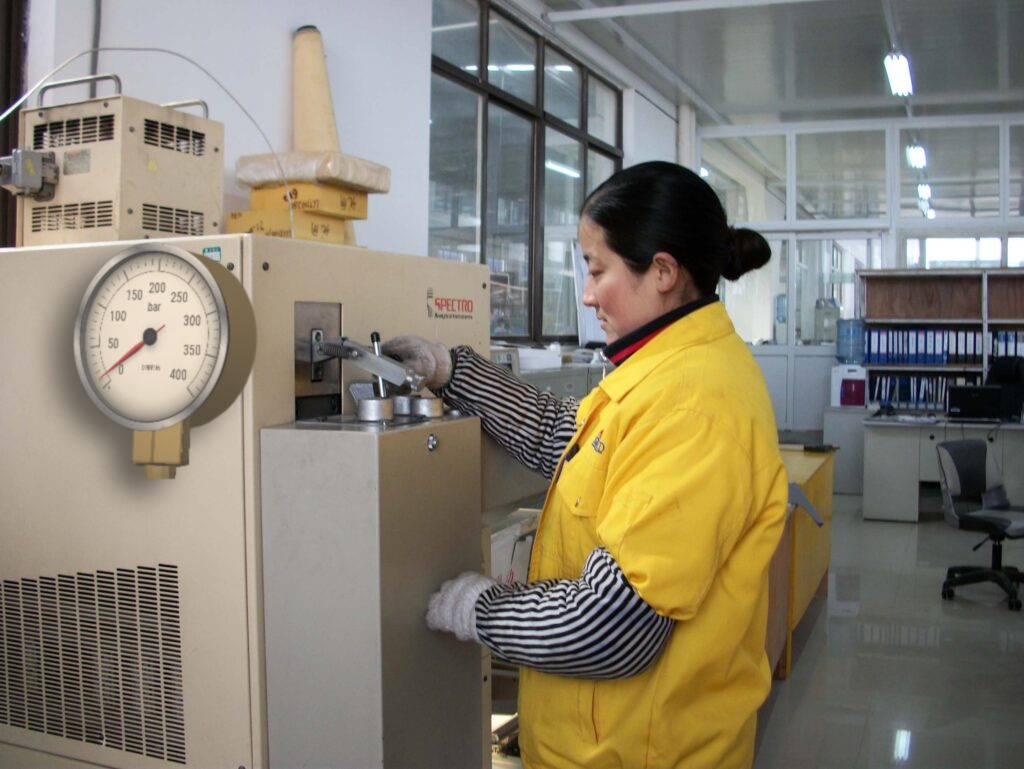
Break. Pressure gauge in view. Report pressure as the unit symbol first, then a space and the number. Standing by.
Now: bar 10
